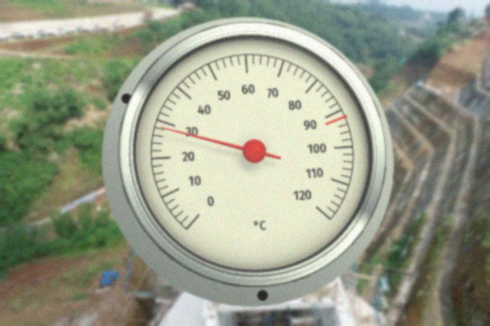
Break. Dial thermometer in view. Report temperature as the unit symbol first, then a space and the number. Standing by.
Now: °C 28
